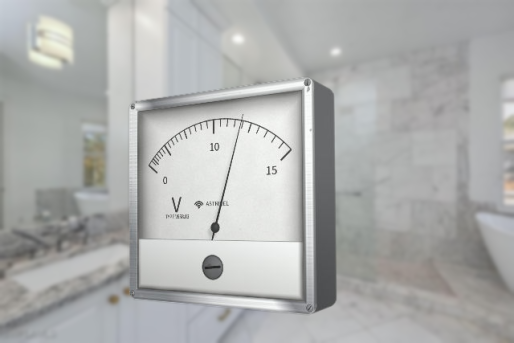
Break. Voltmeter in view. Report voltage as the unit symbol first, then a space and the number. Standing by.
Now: V 12
